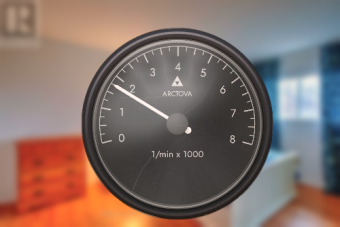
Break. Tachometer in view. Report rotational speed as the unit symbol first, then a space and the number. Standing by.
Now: rpm 1750
